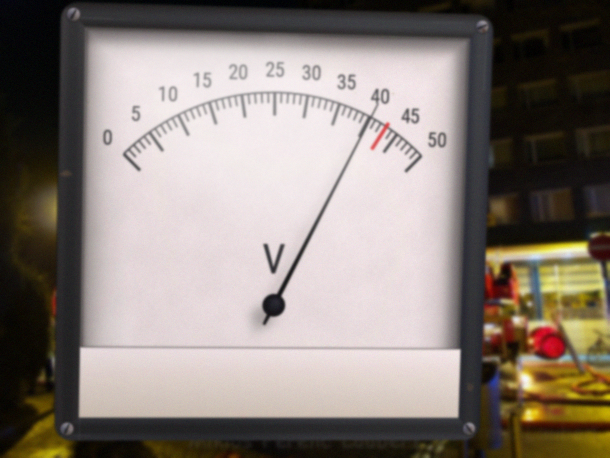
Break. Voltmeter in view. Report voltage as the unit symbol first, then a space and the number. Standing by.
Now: V 40
